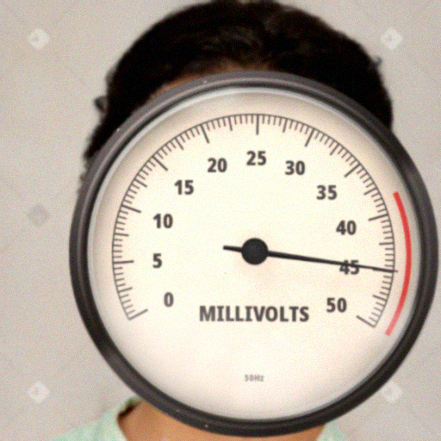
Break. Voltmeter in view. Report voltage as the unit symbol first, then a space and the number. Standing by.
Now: mV 45
